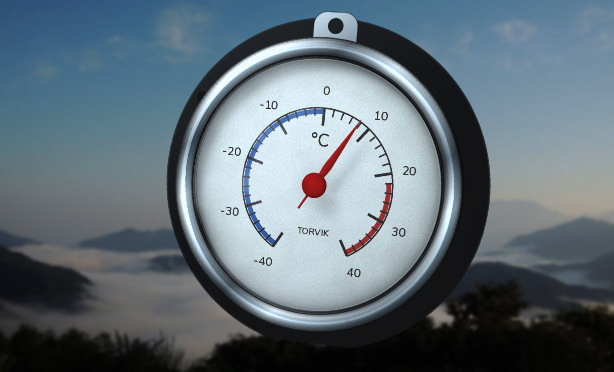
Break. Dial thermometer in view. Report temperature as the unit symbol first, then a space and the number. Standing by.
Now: °C 8
